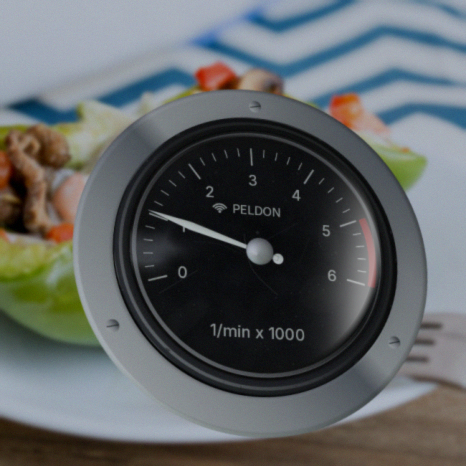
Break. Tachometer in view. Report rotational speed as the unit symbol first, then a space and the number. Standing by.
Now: rpm 1000
